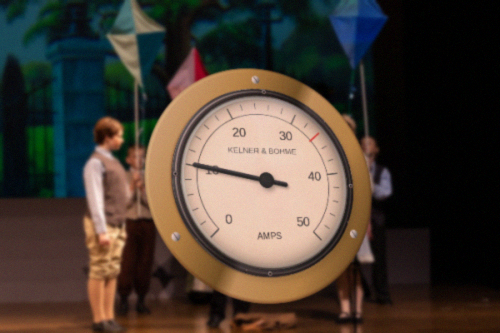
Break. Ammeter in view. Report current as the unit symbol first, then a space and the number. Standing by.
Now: A 10
